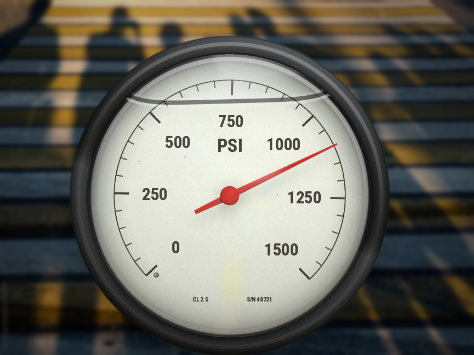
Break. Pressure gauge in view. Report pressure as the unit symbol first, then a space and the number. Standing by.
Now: psi 1100
